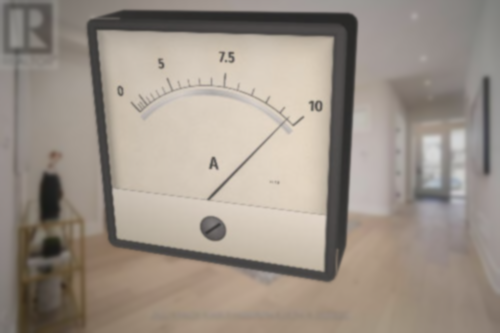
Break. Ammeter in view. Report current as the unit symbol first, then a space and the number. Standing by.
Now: A 9.75
